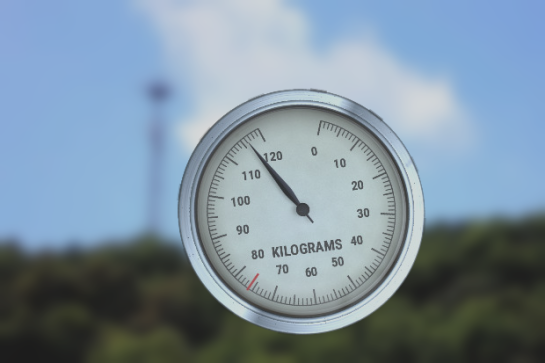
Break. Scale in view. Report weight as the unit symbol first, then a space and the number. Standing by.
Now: kg 116
